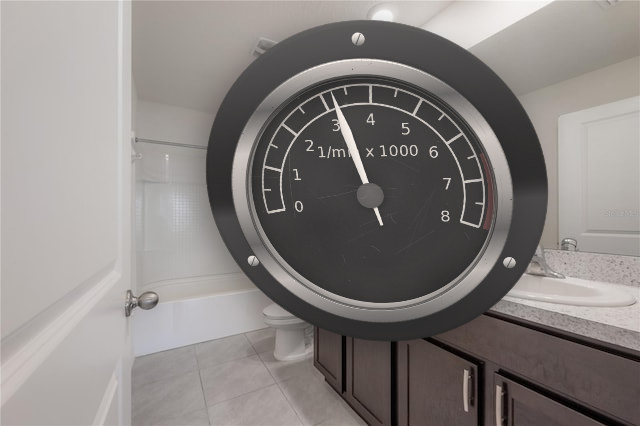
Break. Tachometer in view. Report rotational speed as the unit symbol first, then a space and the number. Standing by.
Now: rpm 3250
